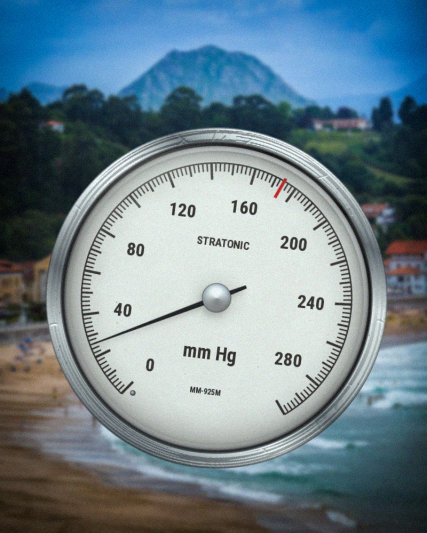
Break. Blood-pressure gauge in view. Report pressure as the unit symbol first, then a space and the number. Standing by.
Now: mmHg 26
